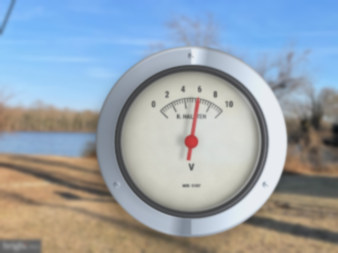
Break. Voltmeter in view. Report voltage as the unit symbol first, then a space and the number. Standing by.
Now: V 6
